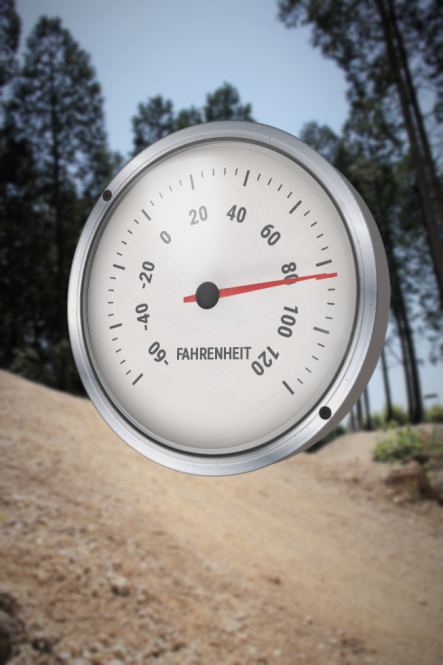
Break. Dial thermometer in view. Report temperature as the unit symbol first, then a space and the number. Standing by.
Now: °F 84
